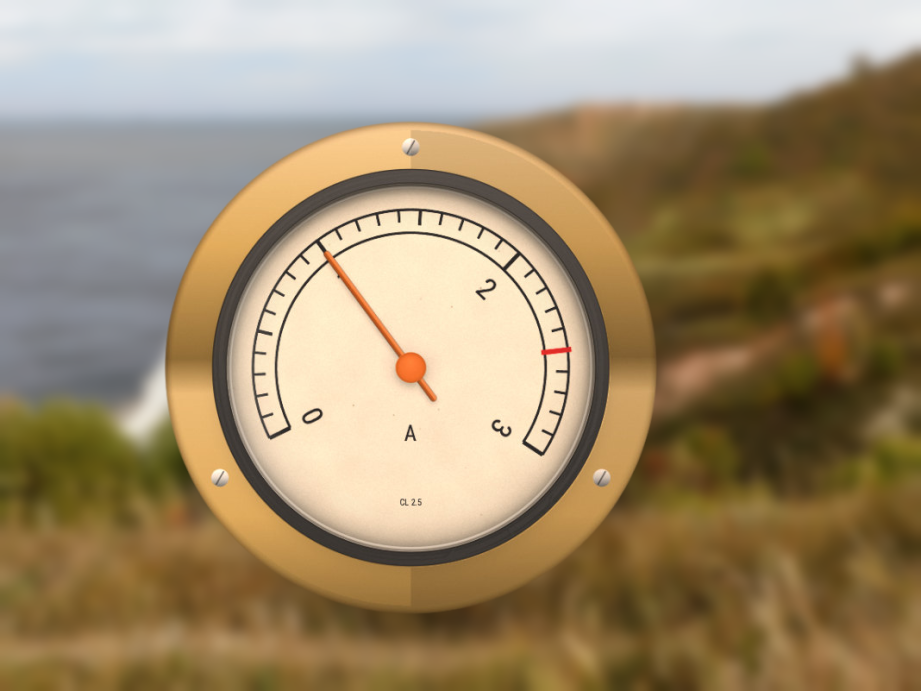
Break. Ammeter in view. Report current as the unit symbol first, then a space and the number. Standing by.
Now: A 1
